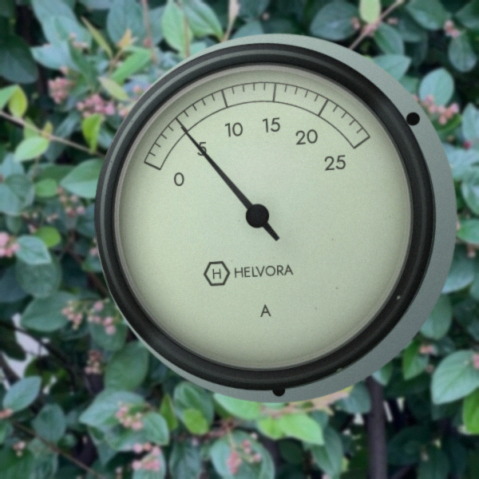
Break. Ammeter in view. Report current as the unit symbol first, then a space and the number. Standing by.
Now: A 5
